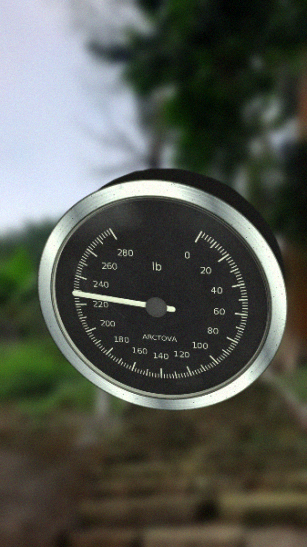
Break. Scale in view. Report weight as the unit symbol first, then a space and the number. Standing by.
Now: lb 230
